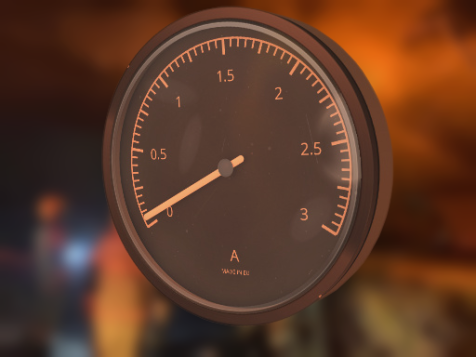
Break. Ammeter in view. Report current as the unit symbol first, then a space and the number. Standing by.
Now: A 0.05
